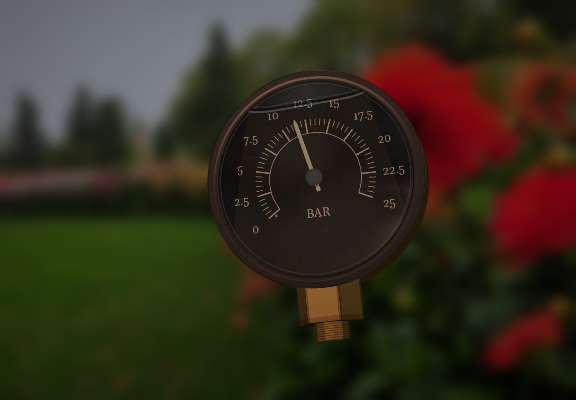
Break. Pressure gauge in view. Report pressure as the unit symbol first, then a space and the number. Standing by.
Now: bar 11.5
